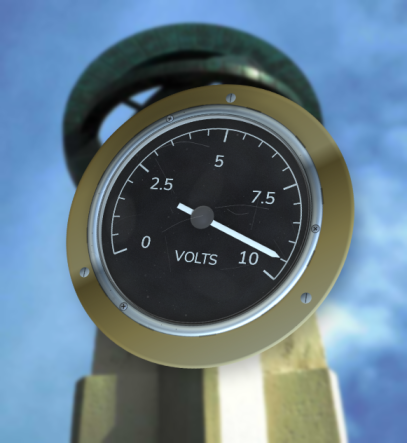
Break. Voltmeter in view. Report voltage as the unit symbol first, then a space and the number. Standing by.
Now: V 9.5
